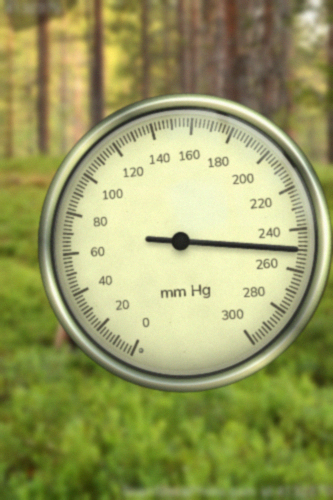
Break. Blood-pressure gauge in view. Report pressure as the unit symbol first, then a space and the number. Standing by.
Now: mmHg 250
